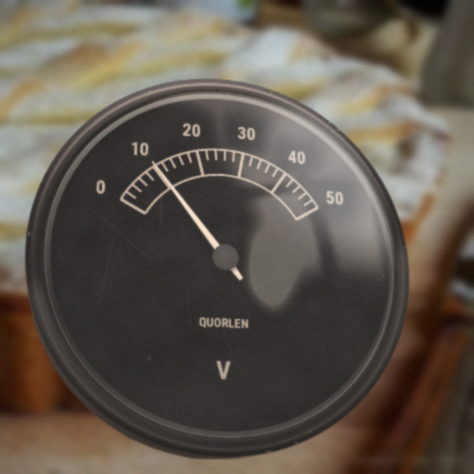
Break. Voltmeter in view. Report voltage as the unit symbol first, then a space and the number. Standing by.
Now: V 10
